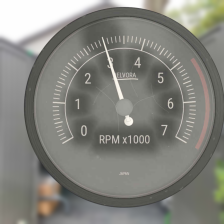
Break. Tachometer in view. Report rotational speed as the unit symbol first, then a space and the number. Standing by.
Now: rpm 3000
